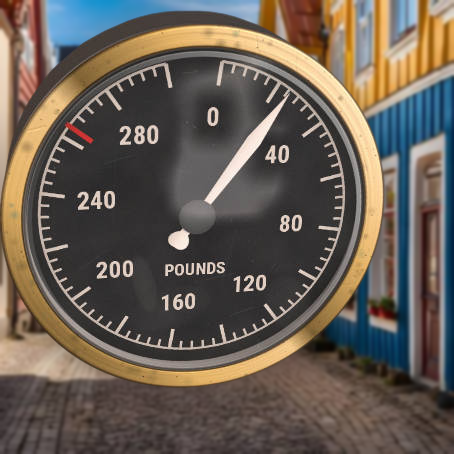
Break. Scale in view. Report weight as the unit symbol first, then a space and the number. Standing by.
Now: lb 24
